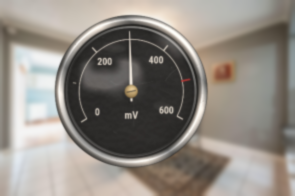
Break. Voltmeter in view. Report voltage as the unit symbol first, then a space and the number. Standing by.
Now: mV 300
